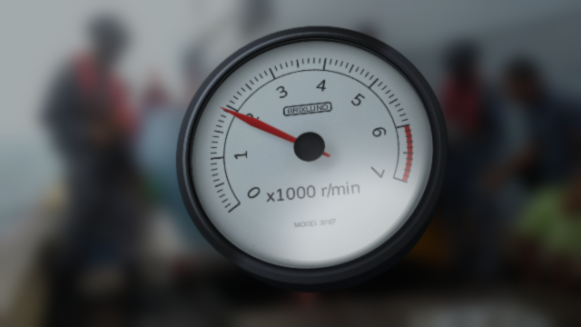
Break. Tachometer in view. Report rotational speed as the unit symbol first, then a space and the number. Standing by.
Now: rpm 1900
